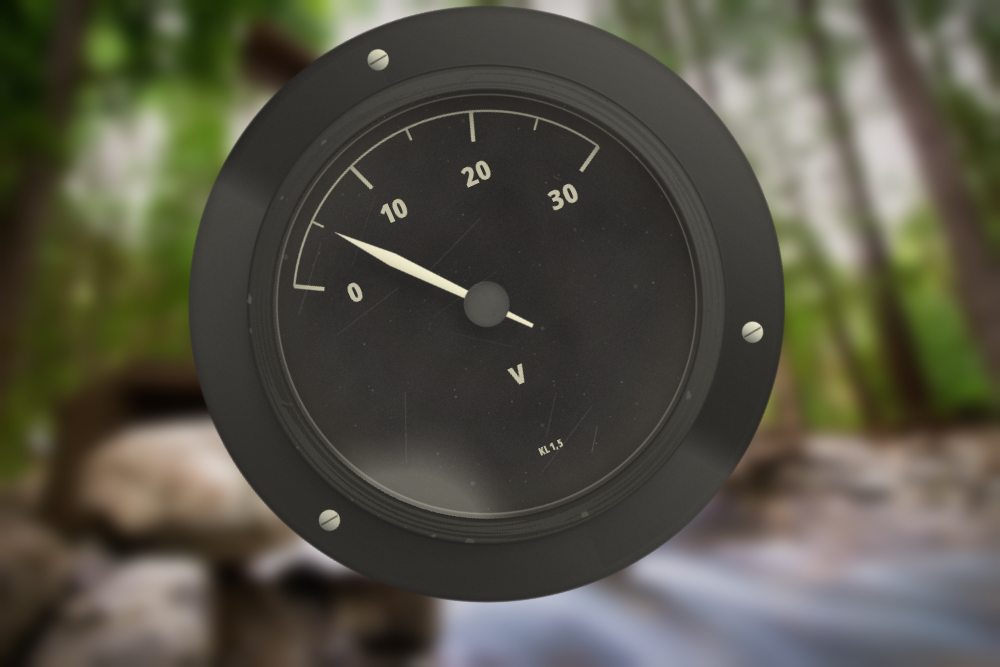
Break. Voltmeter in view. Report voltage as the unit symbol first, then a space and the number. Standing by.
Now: V 5
